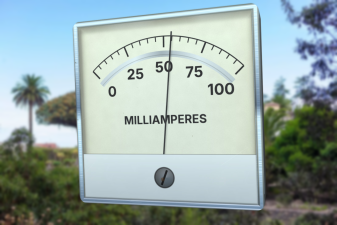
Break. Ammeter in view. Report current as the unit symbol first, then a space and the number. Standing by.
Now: mA 55
